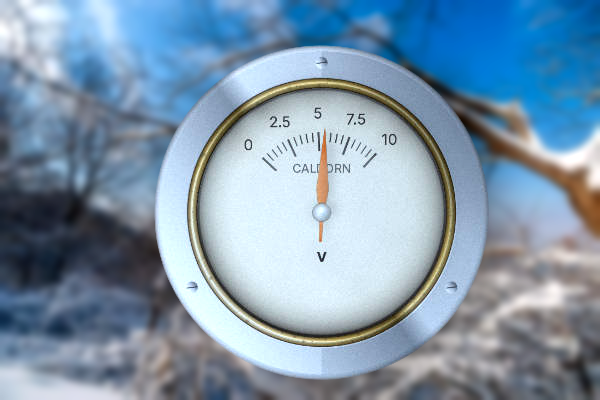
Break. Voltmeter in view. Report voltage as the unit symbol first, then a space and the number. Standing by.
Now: V 5.5
